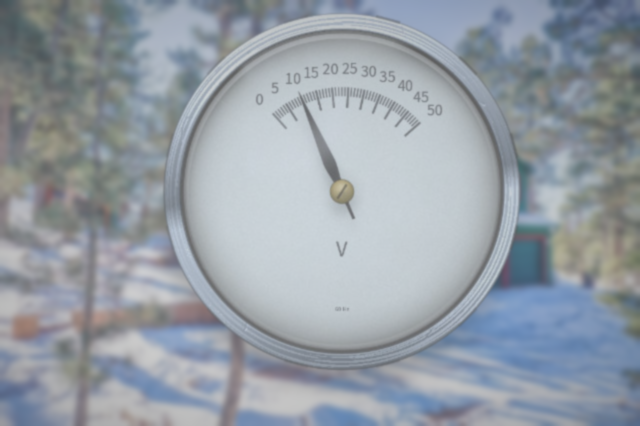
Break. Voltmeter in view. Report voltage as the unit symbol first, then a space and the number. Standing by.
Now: V 10
